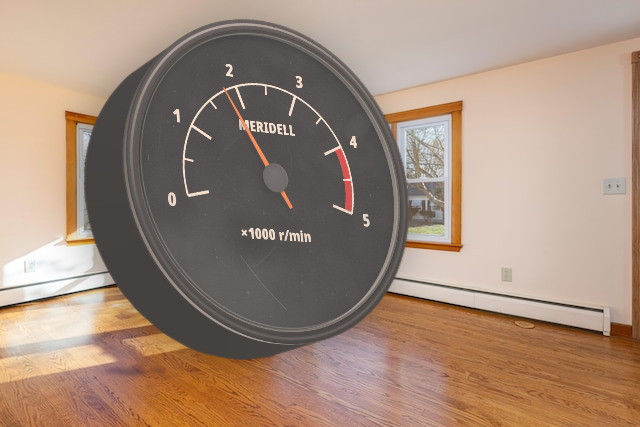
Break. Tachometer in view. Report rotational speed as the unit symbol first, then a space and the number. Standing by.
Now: rpm 1750
